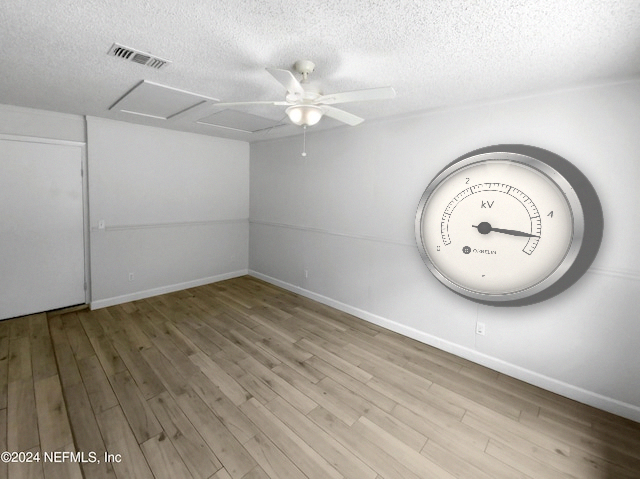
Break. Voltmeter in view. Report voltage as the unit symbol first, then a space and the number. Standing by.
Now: kV 4.5
